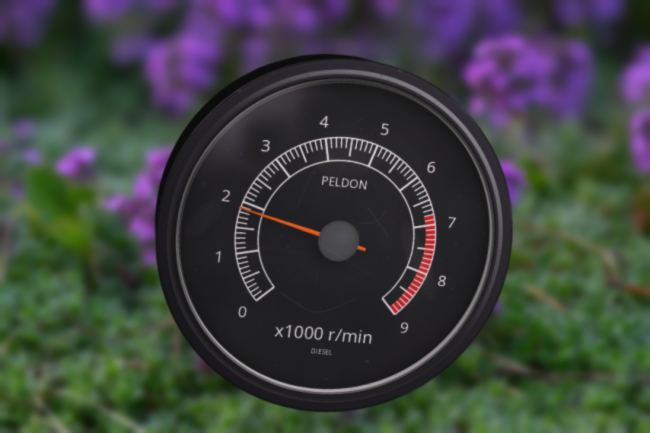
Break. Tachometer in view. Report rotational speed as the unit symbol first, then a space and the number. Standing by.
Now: rpm 1900
